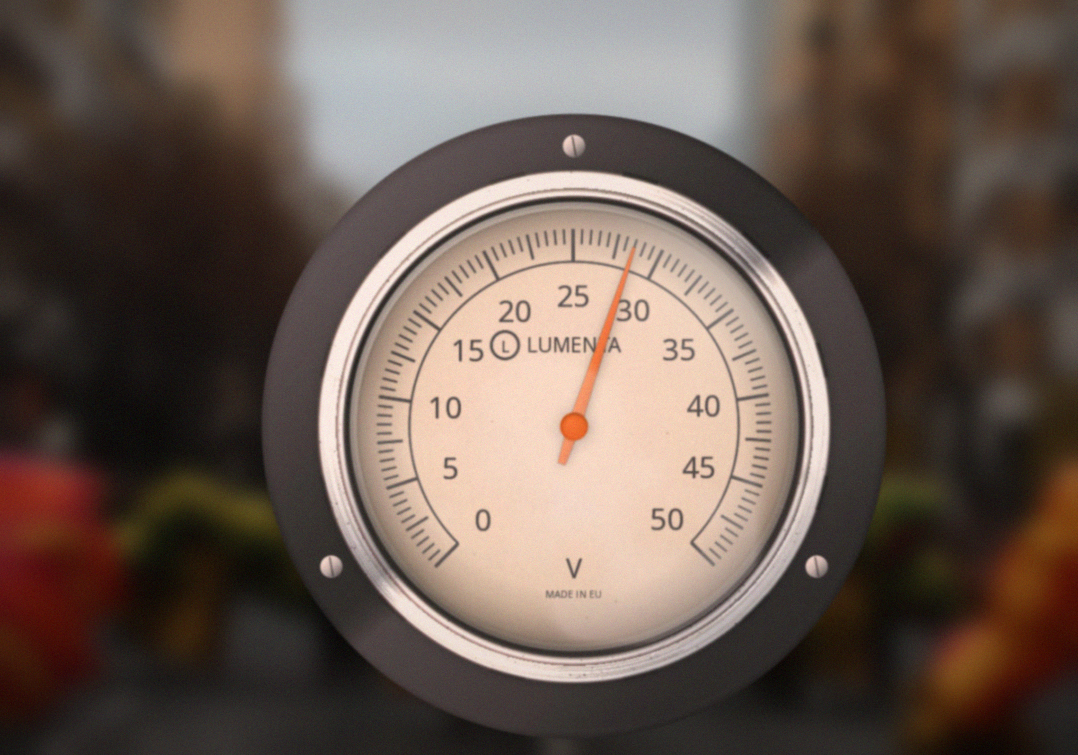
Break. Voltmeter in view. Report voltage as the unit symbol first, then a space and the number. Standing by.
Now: V 28.5
